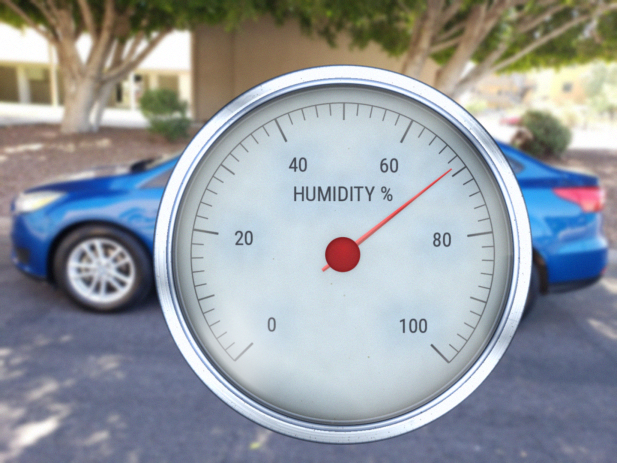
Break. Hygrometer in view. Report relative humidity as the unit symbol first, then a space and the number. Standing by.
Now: % 69
